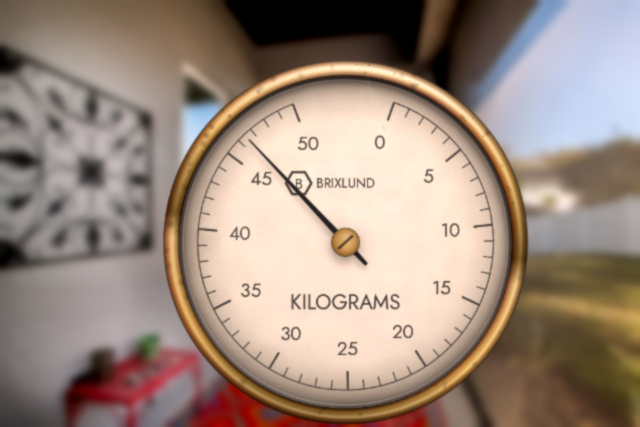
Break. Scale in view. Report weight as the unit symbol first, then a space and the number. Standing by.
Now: kg 46.5
